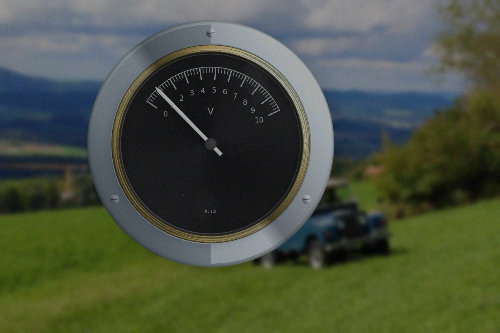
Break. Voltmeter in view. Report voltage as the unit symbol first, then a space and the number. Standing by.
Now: V 1
